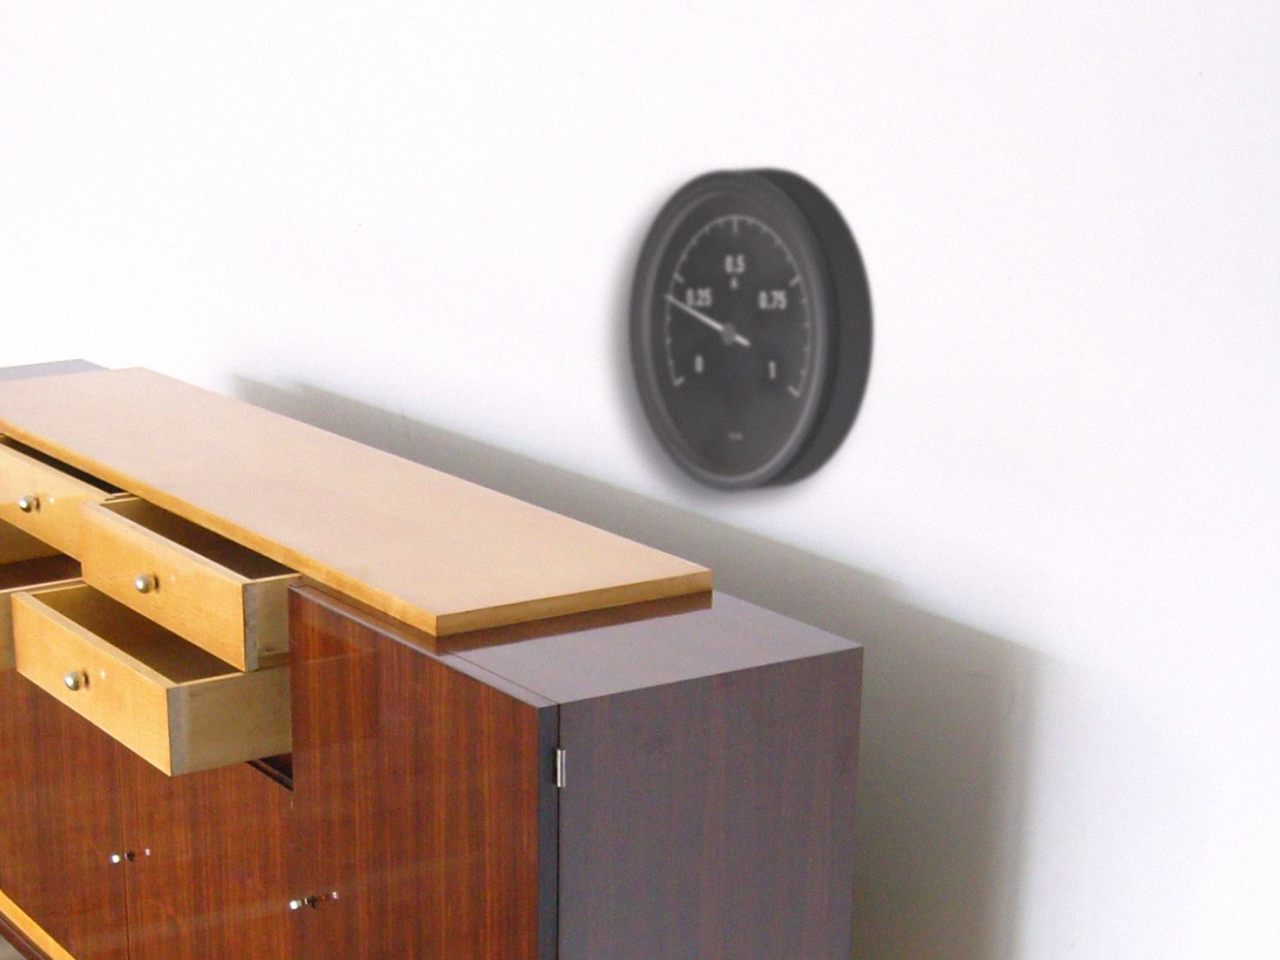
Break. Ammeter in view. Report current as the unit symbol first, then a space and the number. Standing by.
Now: A 0.2
